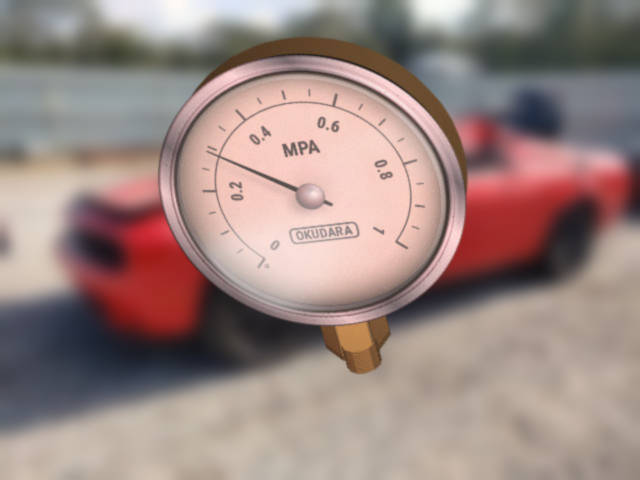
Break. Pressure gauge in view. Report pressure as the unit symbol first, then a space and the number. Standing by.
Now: MPa 0.3
